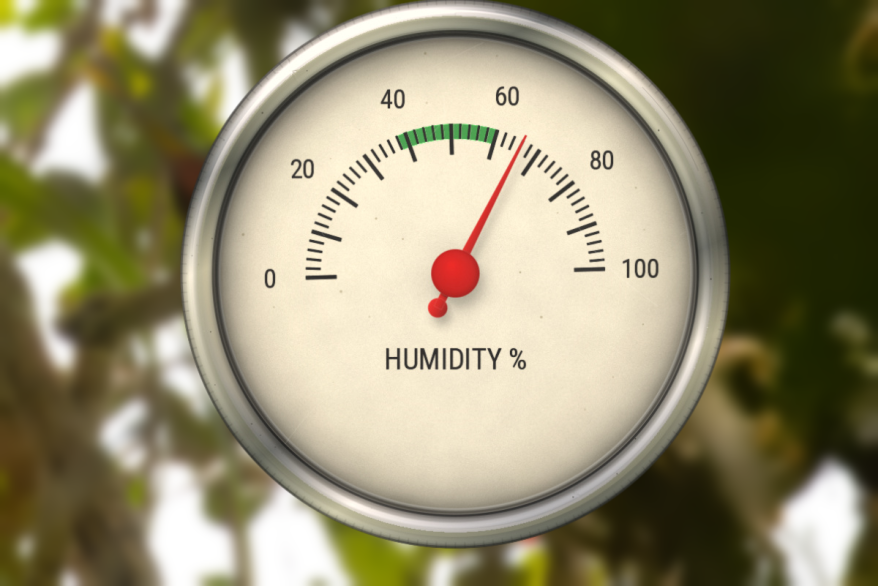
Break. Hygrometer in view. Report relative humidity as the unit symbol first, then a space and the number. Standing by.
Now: % 66
